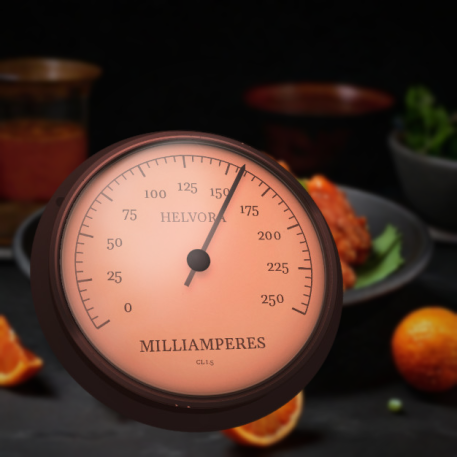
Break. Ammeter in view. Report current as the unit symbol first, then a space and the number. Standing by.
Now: mA 157.5
